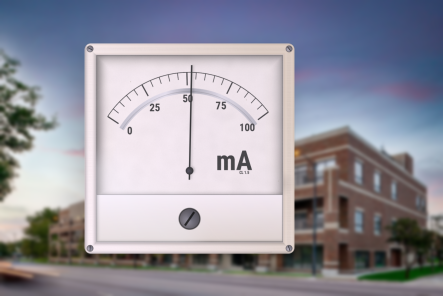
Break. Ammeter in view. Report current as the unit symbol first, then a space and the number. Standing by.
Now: mA 52.5
